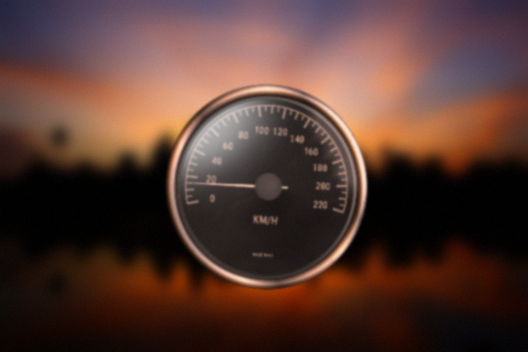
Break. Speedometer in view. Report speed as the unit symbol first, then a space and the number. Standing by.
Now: km/h 15
